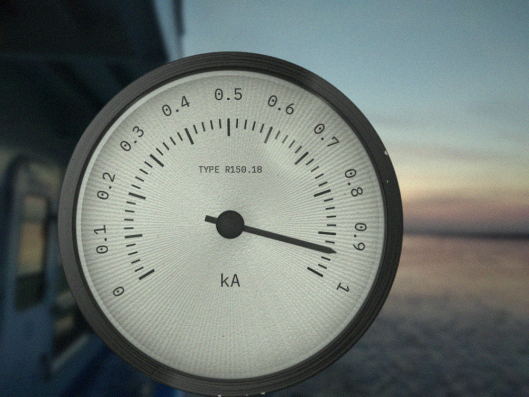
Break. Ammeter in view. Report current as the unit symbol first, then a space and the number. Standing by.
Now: kA 0.94
